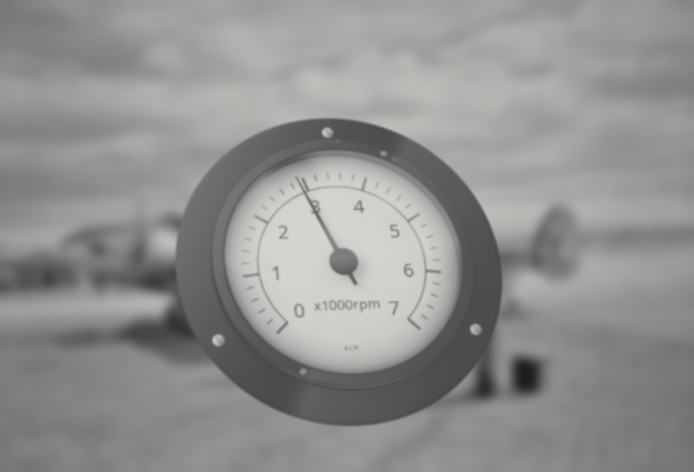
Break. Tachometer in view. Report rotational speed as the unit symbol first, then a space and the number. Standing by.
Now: rpm 2900
